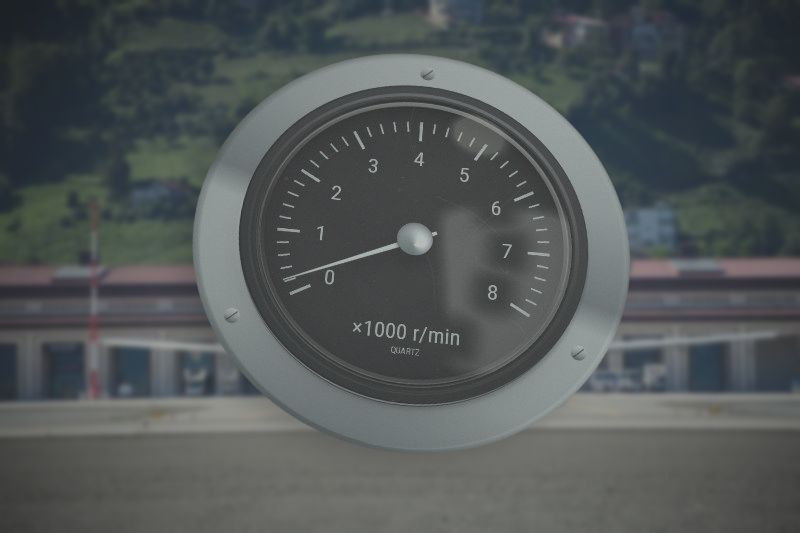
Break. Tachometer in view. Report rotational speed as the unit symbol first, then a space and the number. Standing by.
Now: rpm 200
